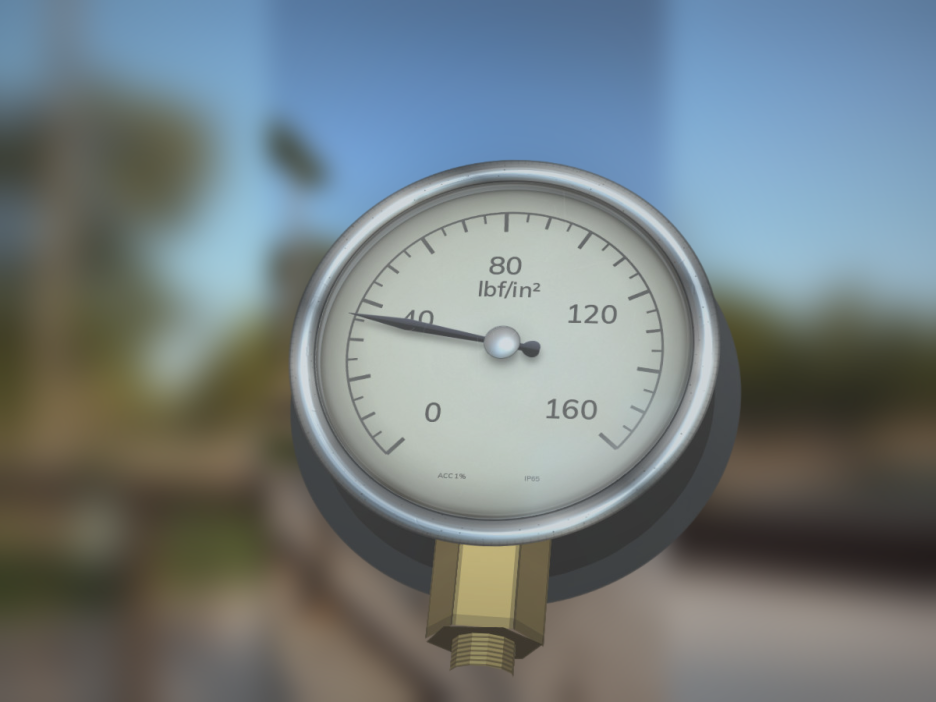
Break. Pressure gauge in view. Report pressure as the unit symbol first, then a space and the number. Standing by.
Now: psi 35
